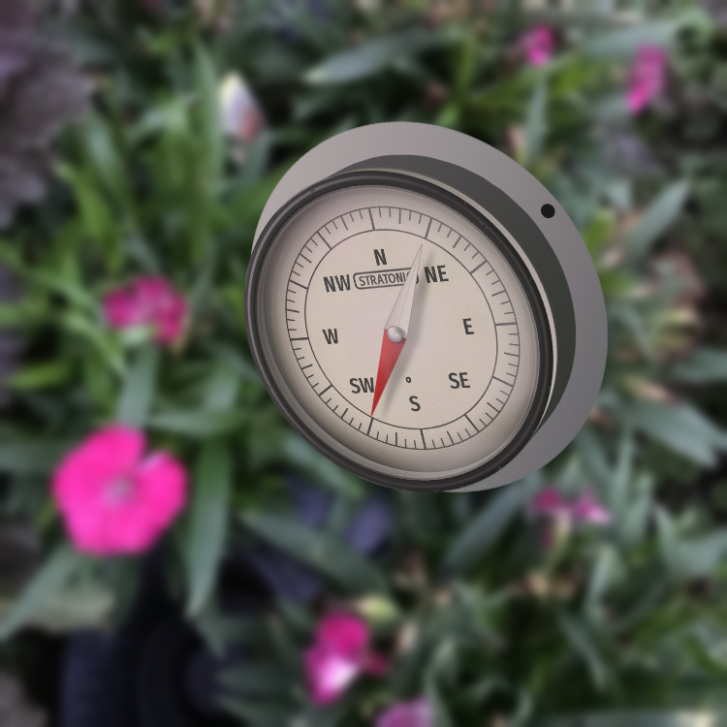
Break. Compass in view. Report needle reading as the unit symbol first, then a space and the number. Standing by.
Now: ° 210
